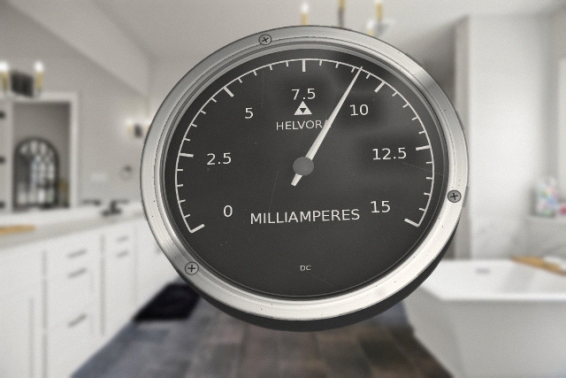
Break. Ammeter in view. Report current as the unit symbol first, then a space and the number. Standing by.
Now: mA 9.25
